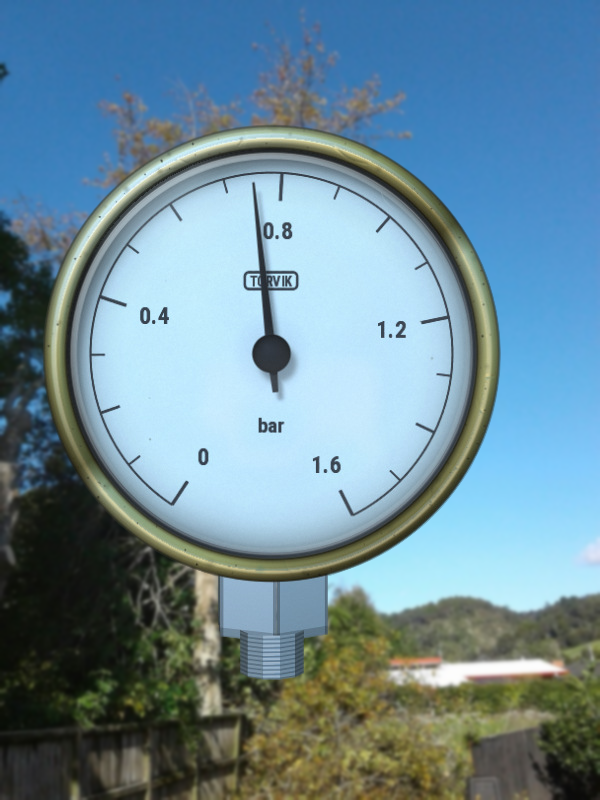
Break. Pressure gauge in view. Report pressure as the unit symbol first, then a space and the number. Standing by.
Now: bar 0.75
